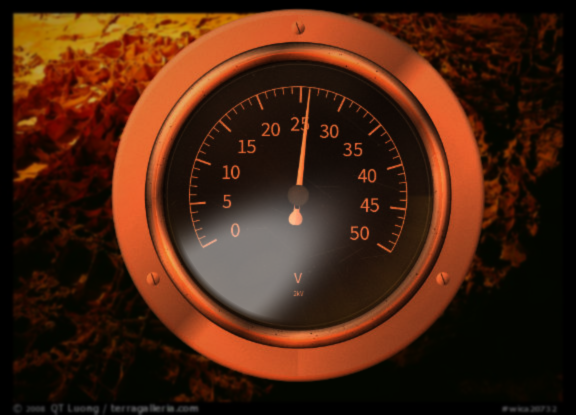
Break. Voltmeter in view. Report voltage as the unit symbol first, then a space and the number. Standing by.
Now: V 26
